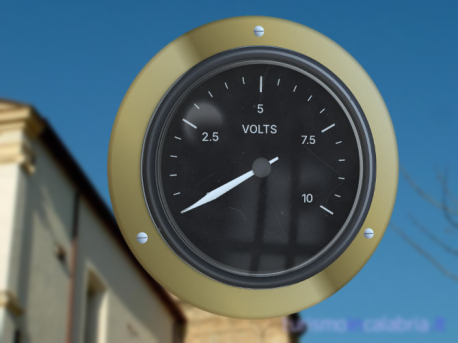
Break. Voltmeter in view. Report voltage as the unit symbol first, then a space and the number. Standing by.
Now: V 0
